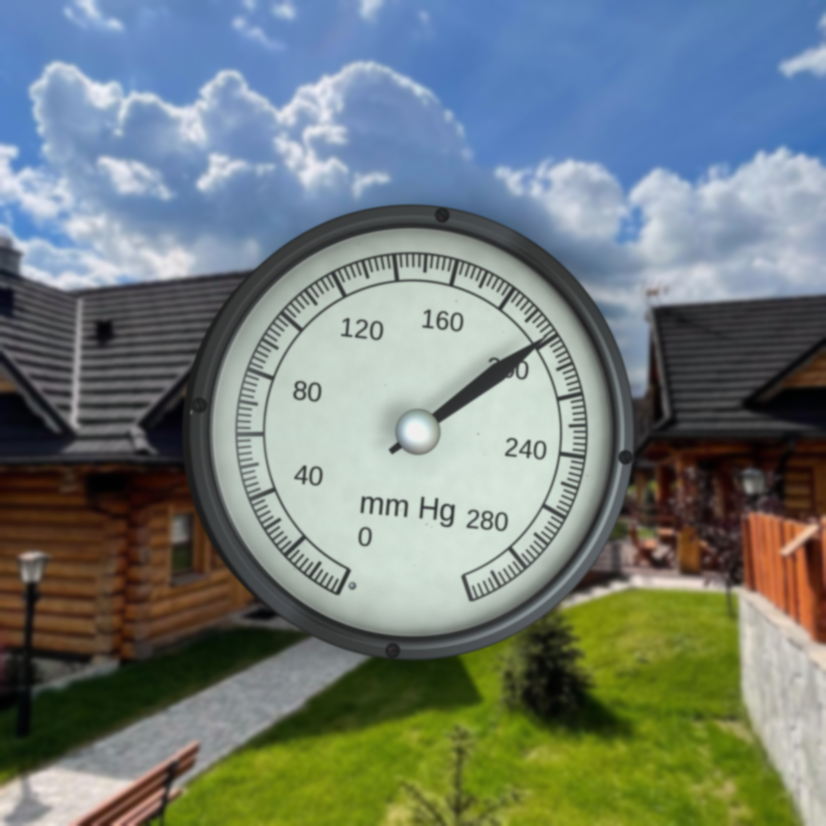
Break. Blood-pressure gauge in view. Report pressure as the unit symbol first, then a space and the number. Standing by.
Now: mmHg 198
